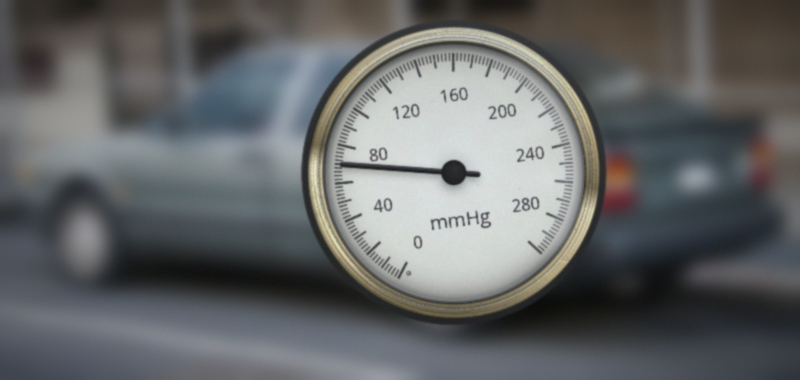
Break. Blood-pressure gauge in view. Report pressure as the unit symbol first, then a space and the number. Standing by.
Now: mmHg 70
